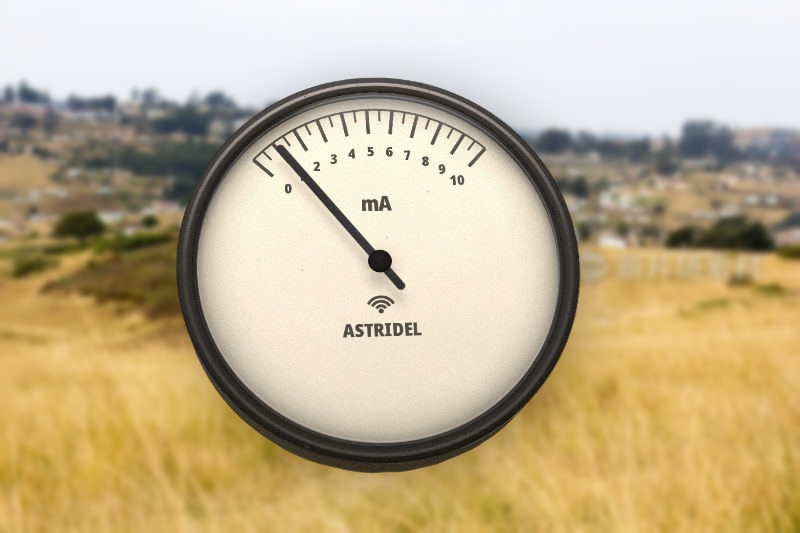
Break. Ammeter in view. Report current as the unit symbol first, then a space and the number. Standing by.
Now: mA 1
